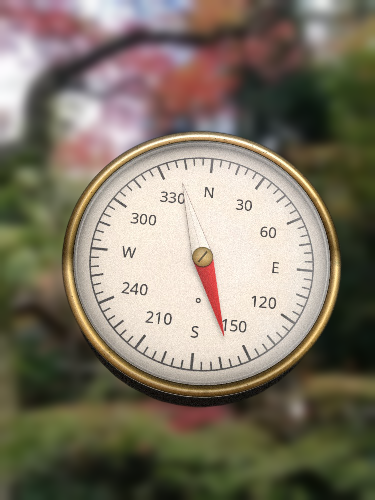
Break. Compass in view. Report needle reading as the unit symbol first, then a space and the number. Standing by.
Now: ° 160
